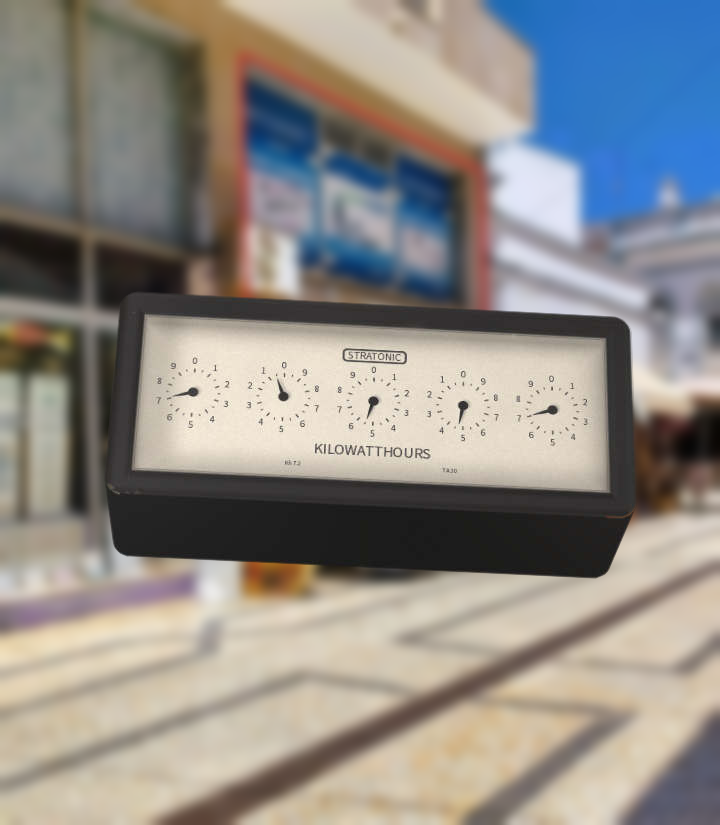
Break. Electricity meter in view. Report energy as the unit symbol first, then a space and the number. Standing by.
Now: kWh 70547
